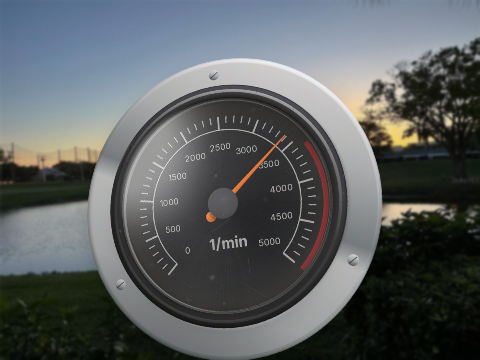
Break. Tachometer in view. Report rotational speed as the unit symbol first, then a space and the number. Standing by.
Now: rpm 3400
